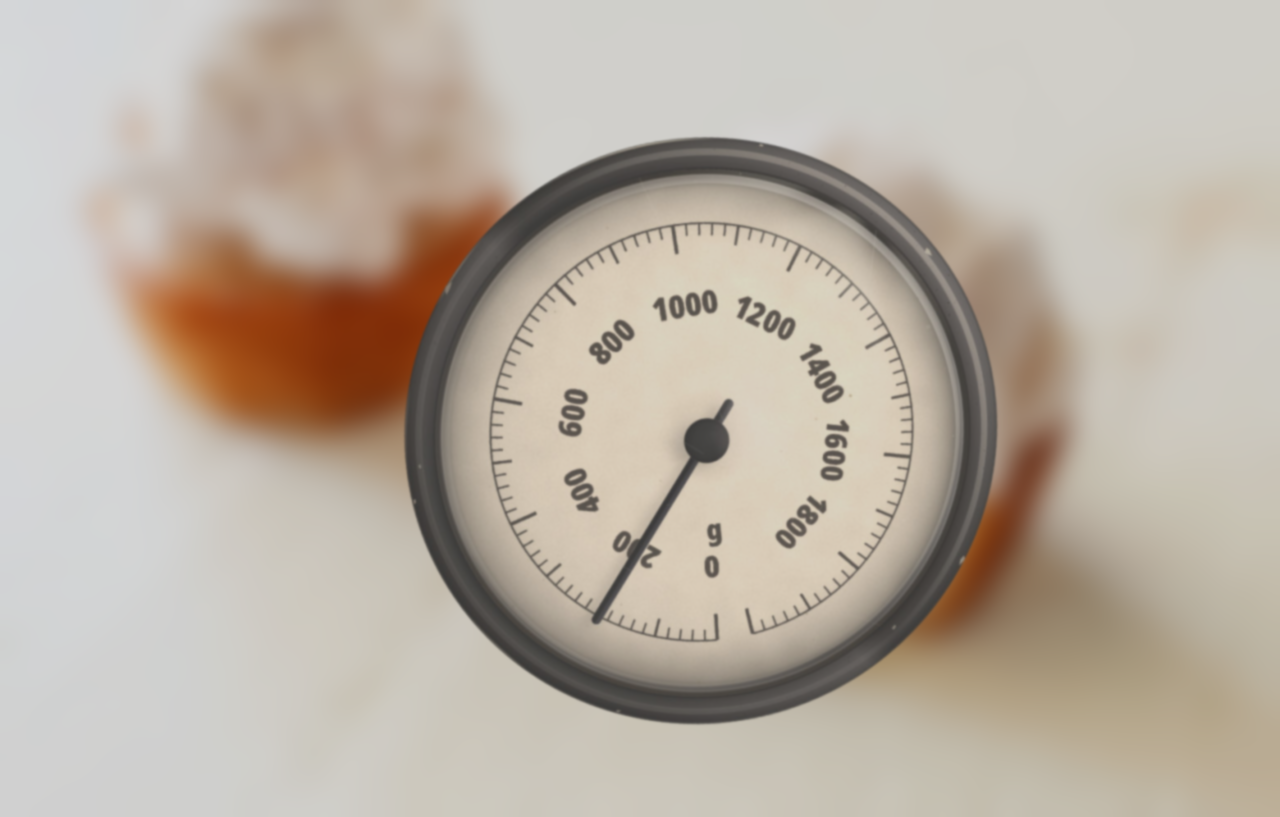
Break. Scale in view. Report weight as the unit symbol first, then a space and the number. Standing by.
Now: g 200
